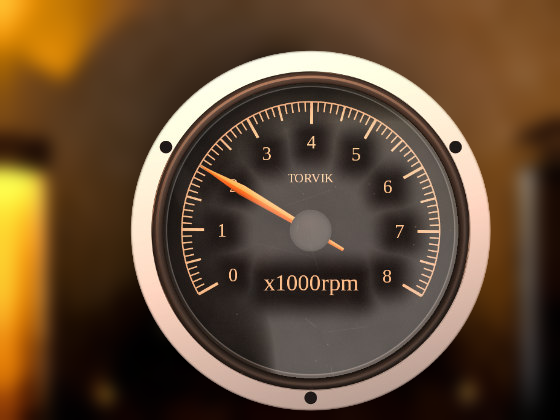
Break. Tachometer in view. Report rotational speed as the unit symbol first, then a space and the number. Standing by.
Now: rpm 2000
